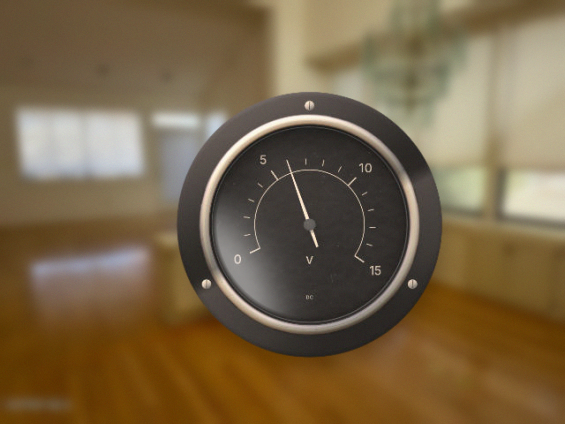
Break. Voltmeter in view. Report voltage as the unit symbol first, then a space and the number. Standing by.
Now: V 6
